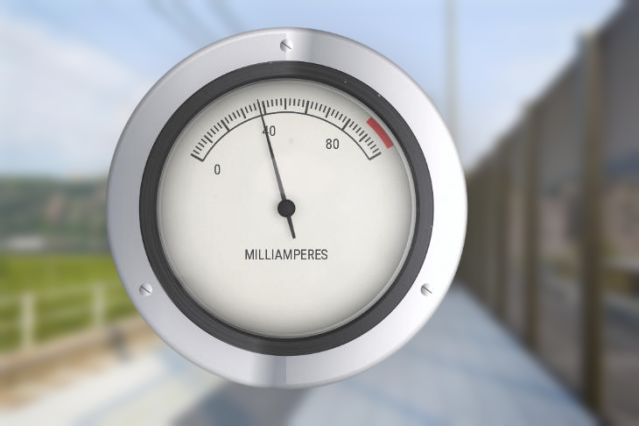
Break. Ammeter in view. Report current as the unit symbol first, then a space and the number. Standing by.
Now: mA 38
